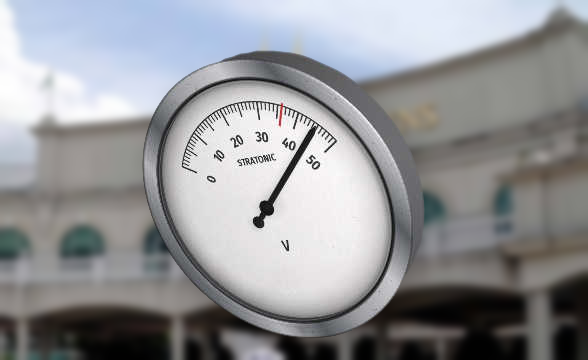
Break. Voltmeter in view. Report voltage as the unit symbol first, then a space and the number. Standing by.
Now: V 45
